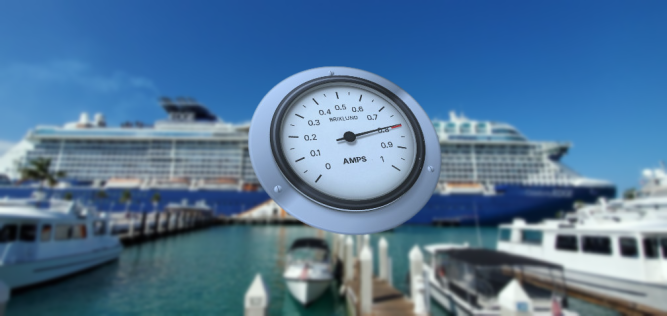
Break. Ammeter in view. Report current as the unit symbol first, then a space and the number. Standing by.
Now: A 0.8
